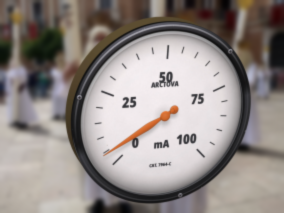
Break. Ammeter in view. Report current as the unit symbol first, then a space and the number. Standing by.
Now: mA 5
